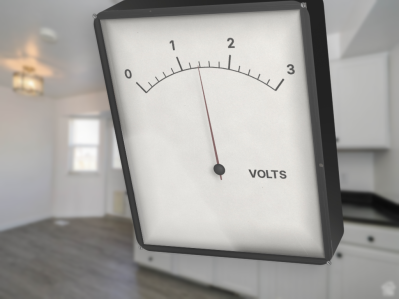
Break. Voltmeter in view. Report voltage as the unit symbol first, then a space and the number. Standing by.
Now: V 1.4
